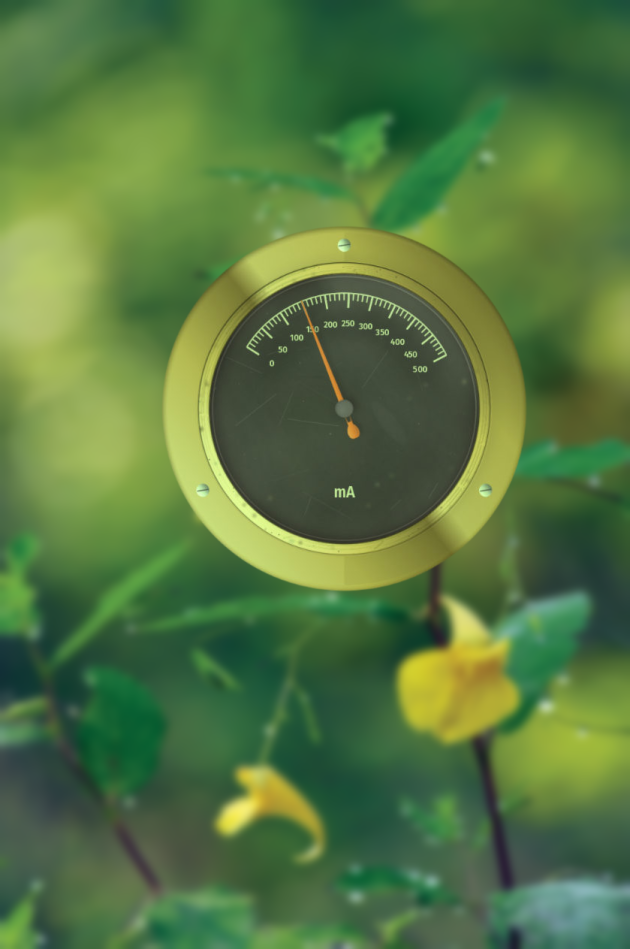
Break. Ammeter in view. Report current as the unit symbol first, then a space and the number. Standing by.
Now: mA 150
